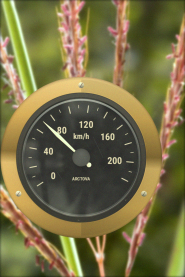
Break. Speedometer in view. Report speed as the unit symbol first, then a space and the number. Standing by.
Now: km/h 70
